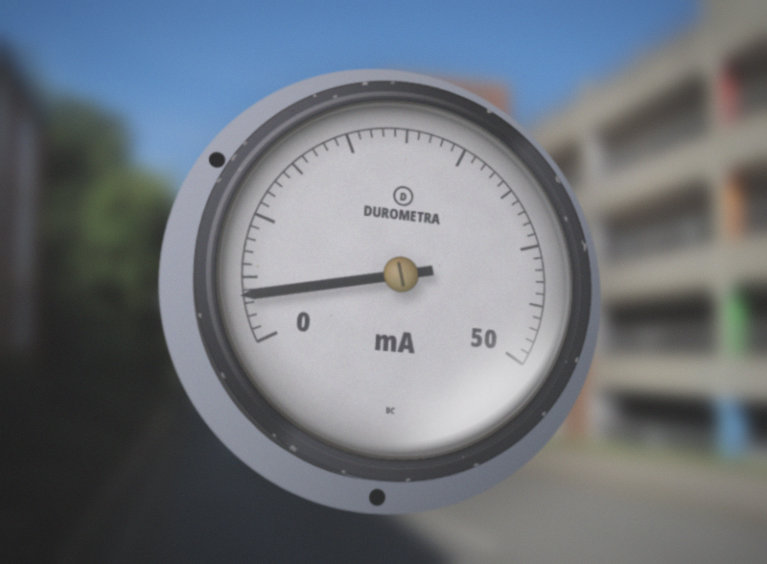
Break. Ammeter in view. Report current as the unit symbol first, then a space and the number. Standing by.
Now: mA 3.5
